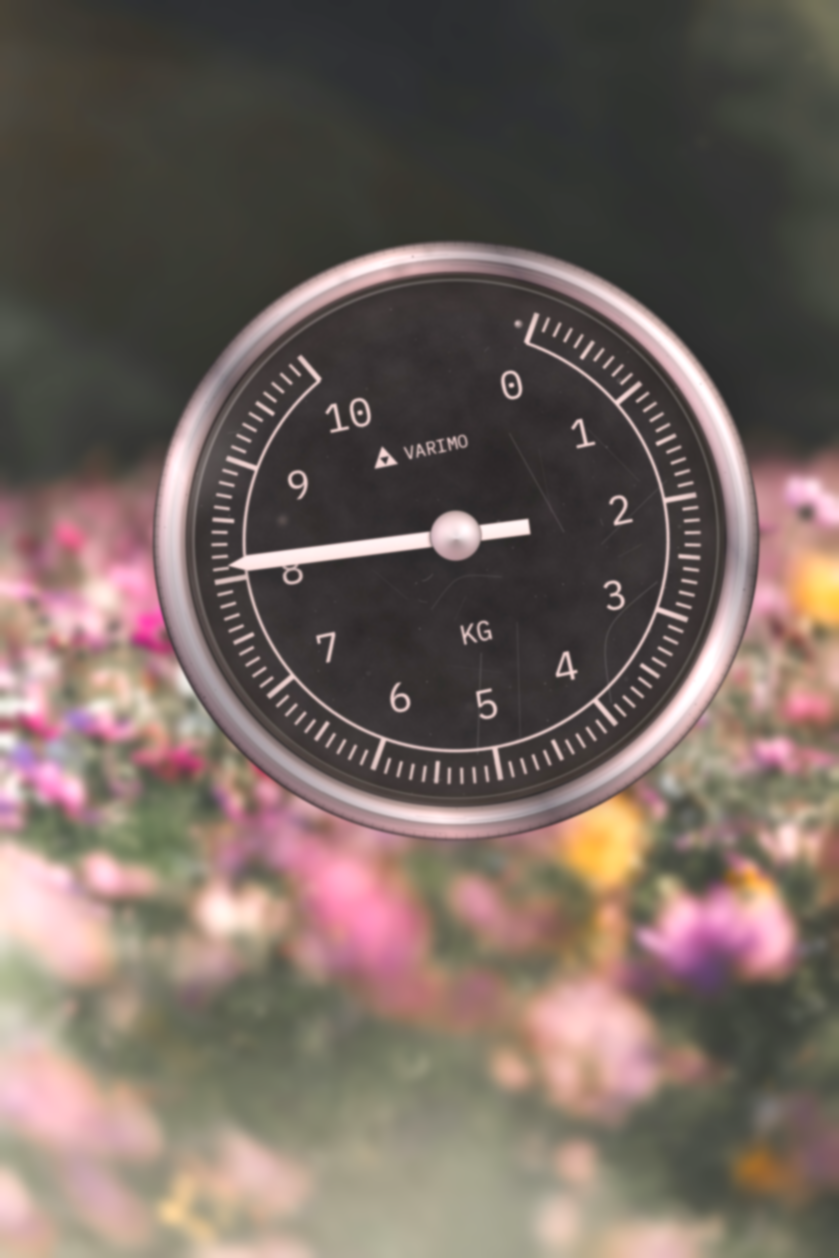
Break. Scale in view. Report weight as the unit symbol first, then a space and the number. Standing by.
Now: kg 8.1
